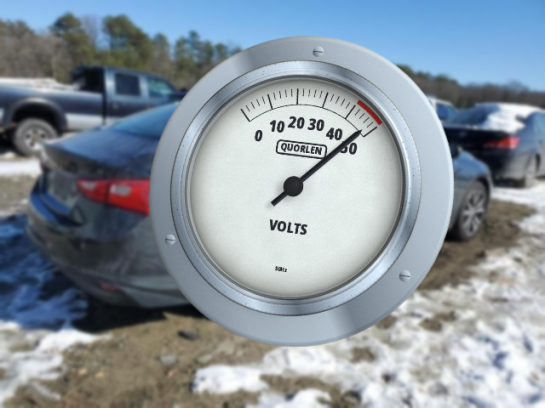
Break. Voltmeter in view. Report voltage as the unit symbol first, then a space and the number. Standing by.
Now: V 48
